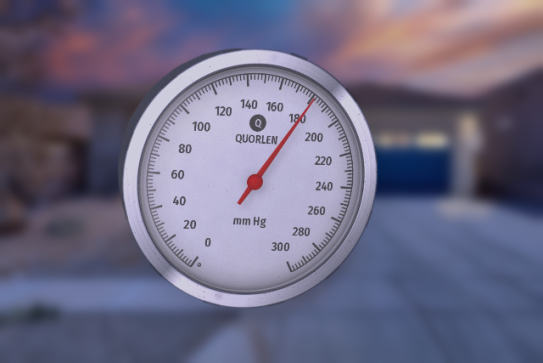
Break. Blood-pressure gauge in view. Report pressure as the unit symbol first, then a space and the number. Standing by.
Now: mmHg 180
